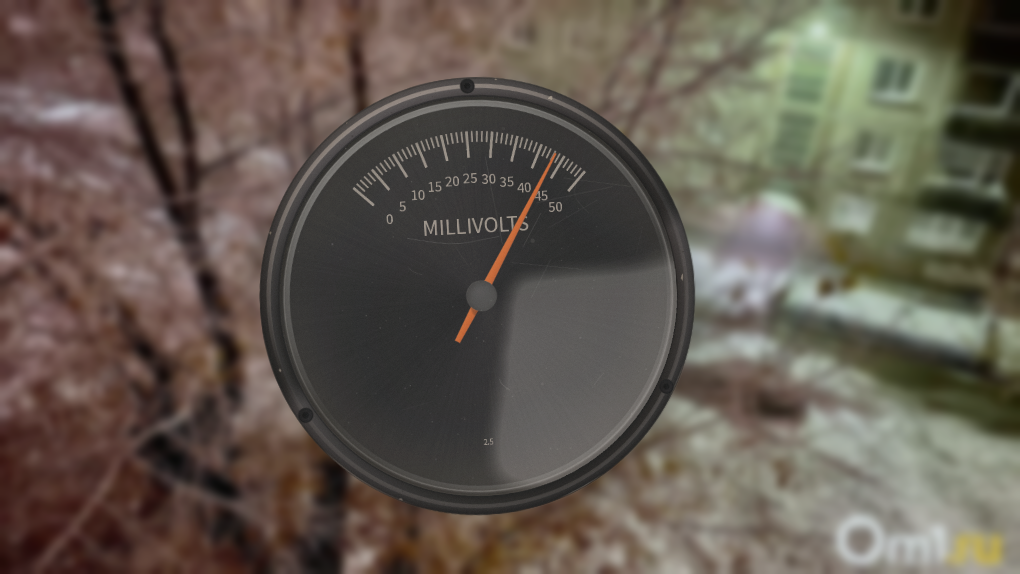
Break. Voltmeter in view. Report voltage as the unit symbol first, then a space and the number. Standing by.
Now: mV 43
